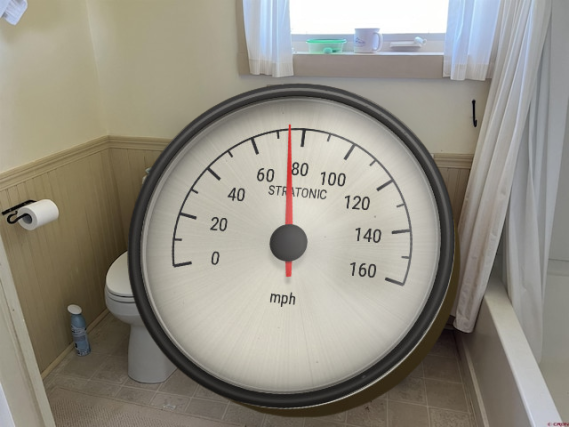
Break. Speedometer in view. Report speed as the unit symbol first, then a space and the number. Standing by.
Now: mph 75
